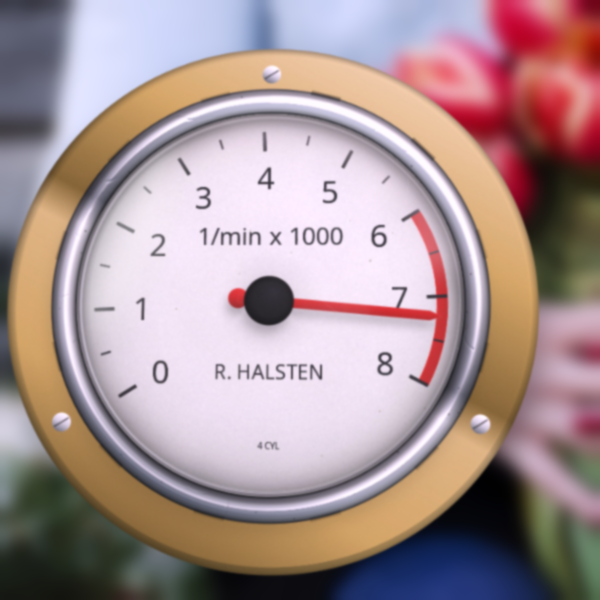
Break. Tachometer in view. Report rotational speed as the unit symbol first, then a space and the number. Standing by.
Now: rpm 7250
